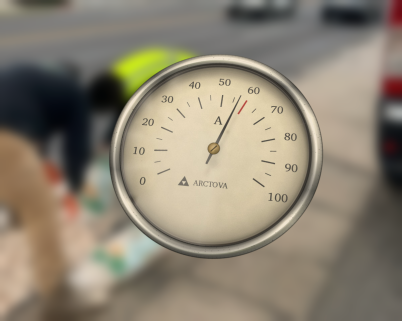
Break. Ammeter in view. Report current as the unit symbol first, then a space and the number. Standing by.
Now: A 57.5
